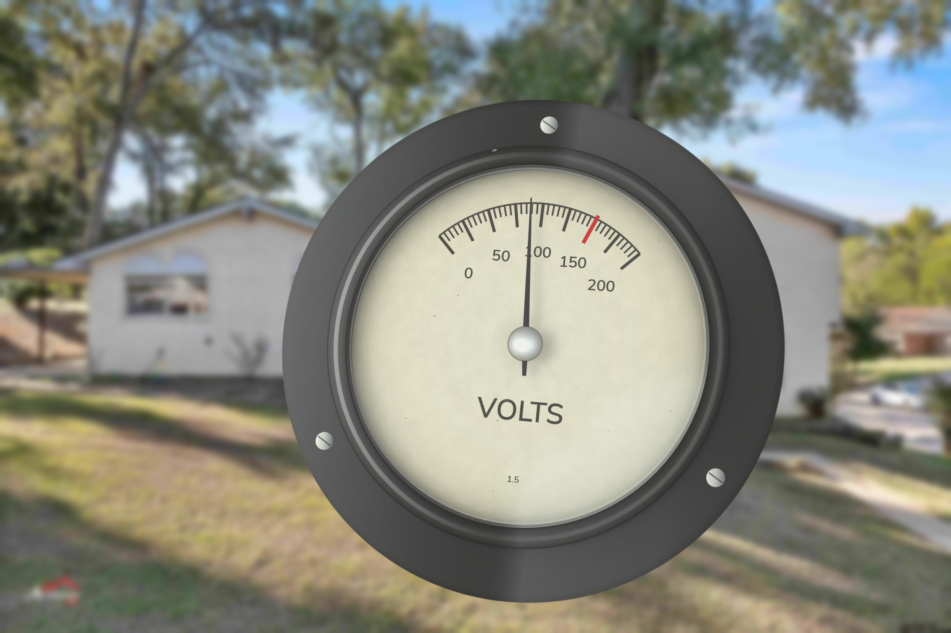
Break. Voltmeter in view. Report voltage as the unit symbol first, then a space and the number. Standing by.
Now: V 90
